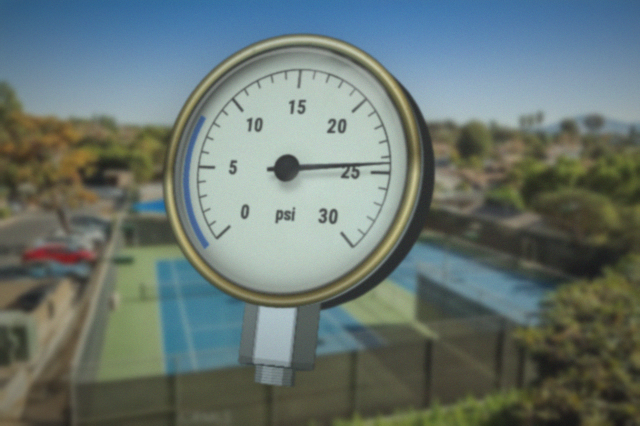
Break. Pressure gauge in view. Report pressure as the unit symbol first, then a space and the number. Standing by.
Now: psi 24.5
